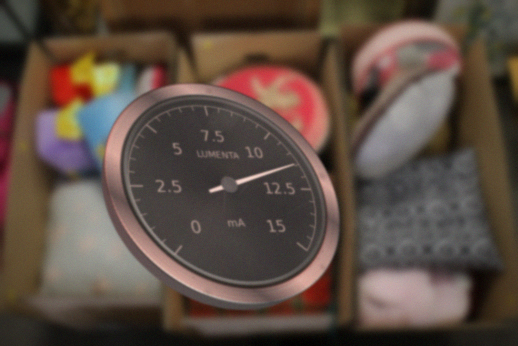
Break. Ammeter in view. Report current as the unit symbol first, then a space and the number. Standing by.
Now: mA 11.5
